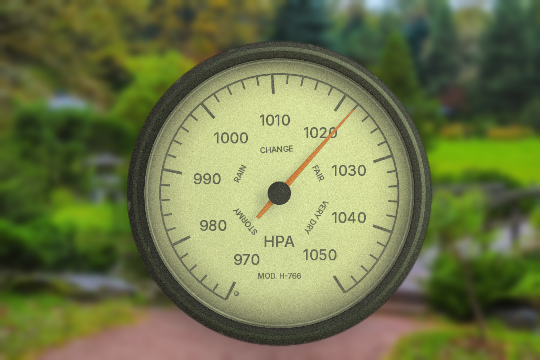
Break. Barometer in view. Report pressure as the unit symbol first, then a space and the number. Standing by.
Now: hPa 1022
